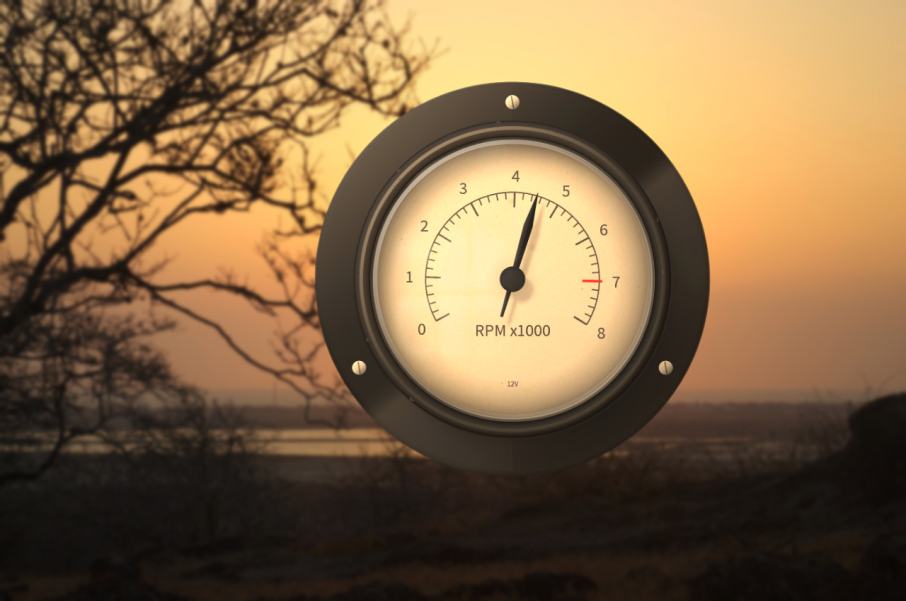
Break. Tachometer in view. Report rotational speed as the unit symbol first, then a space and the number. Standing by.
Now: rpm 4500
